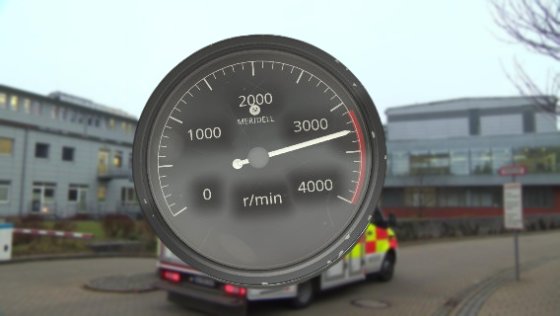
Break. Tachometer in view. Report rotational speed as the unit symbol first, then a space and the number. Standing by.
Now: rpm 3300
